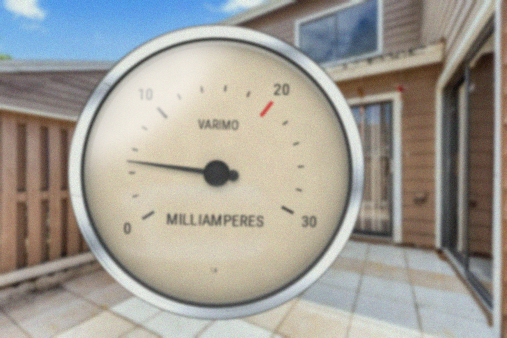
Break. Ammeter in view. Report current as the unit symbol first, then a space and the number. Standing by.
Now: mA 5
